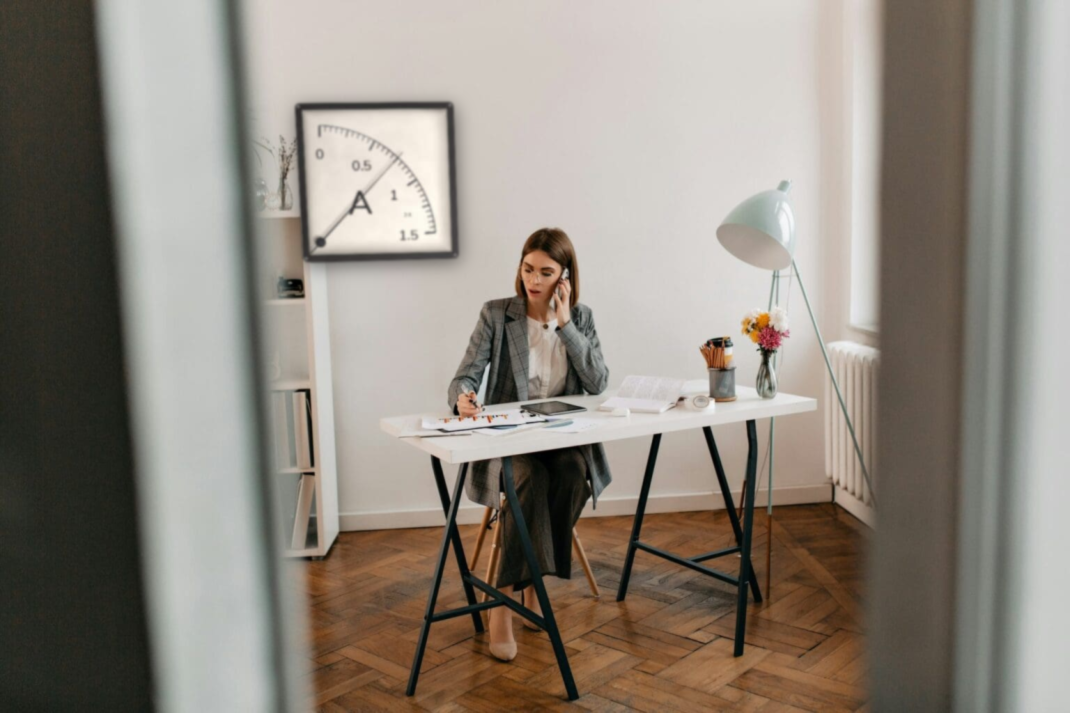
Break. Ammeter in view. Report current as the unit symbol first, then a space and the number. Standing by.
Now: A 0.75
